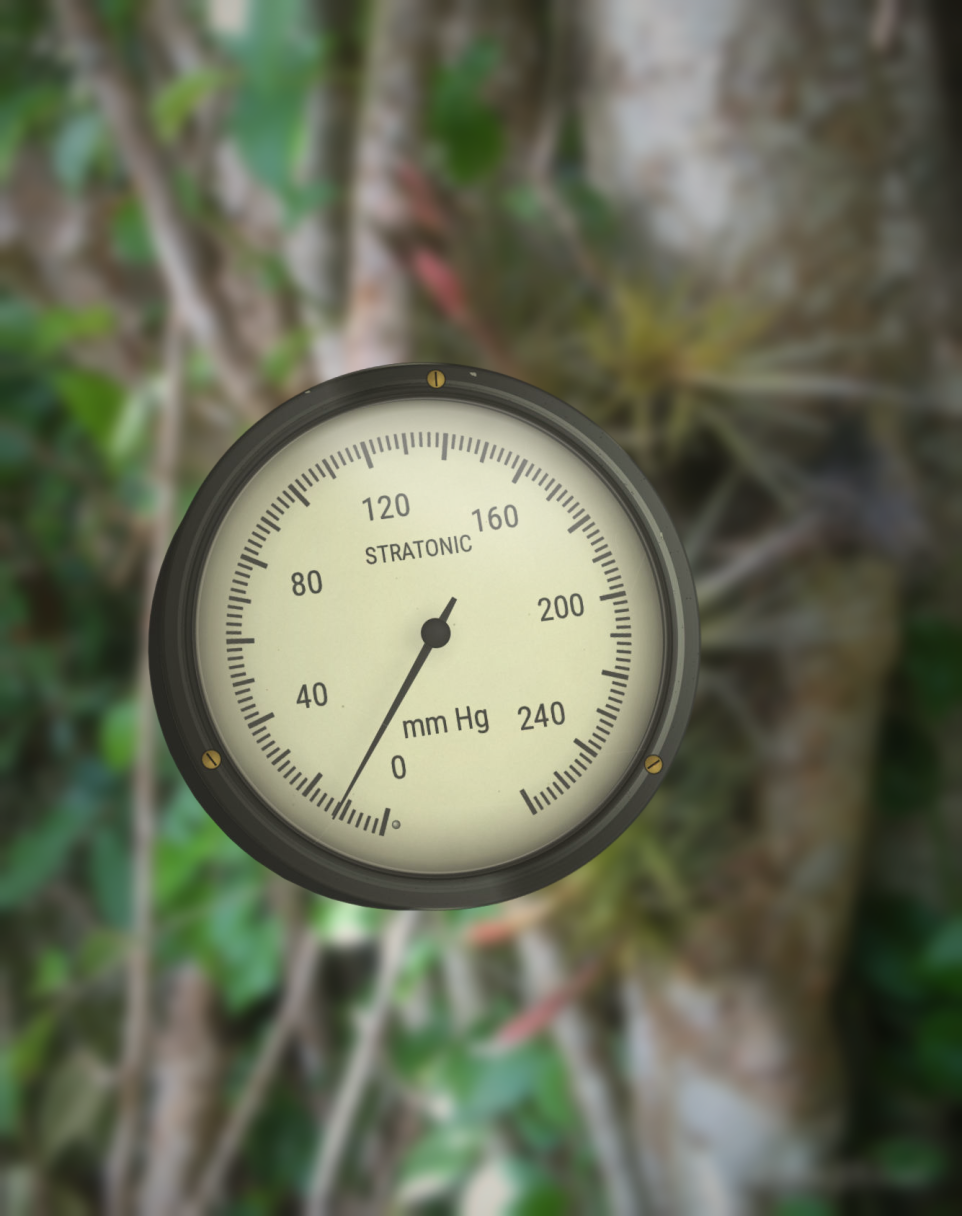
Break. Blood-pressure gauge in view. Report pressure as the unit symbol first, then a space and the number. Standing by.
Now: mmHg 12
